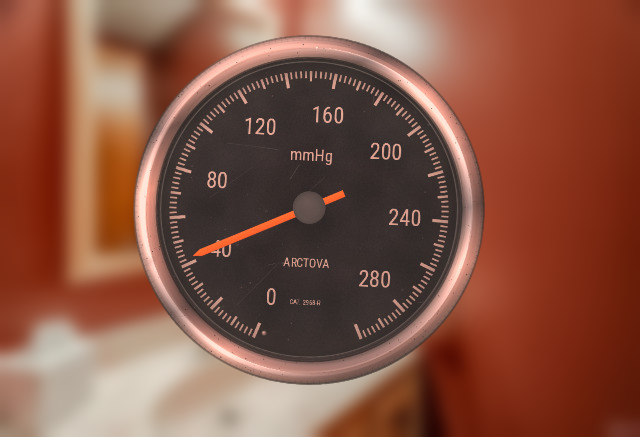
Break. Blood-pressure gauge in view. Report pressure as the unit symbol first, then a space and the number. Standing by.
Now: mmHg 42
